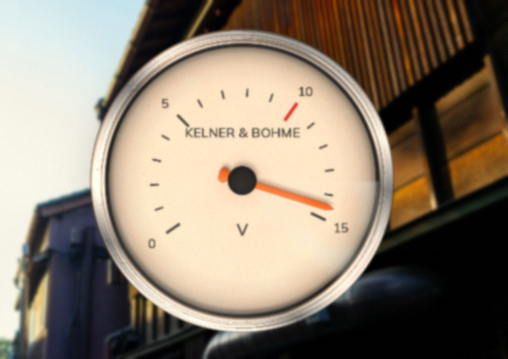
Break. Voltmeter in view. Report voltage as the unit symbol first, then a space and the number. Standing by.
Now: V 14.5
